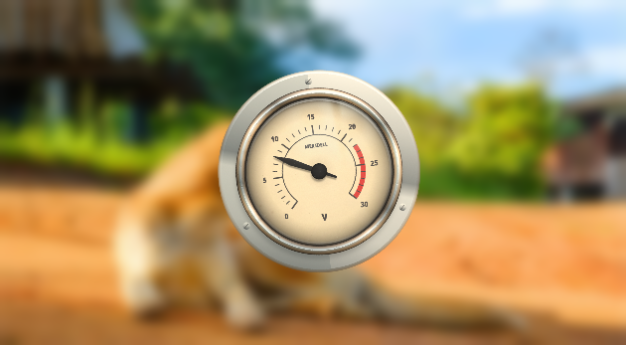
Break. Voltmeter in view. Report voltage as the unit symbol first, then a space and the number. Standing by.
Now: V 8
